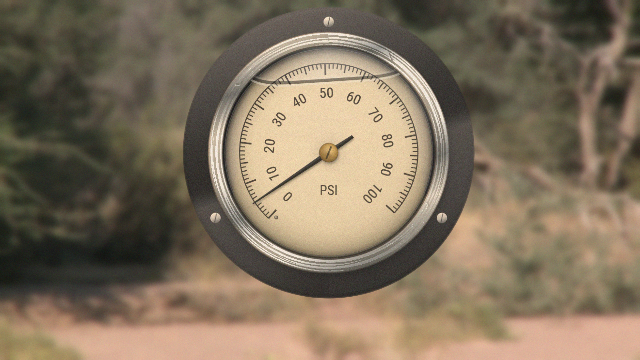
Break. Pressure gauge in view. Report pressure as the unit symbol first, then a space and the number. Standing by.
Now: psi 5
